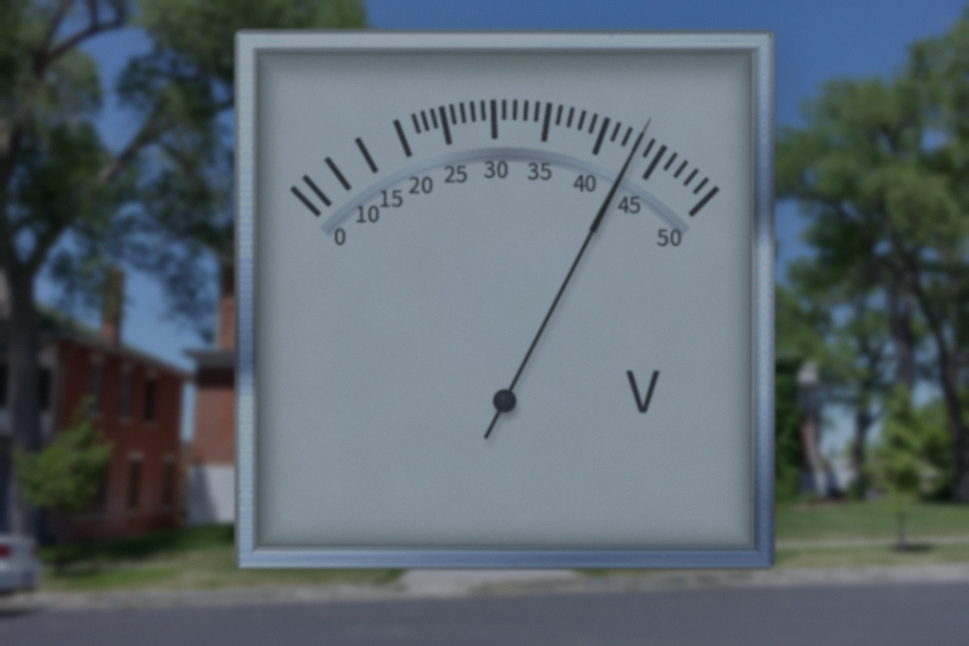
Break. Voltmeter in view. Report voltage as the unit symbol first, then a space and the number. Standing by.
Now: V 43
